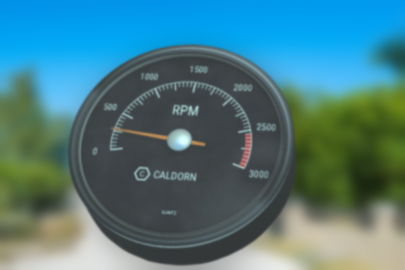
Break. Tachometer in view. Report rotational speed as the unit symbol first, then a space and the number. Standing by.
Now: rpm 250
